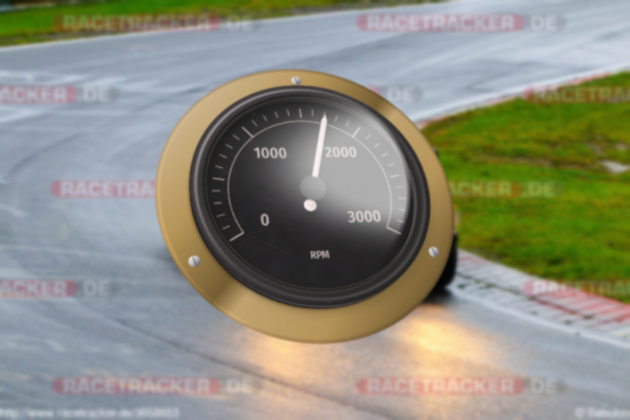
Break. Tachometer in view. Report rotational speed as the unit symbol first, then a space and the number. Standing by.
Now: rpm 1700
